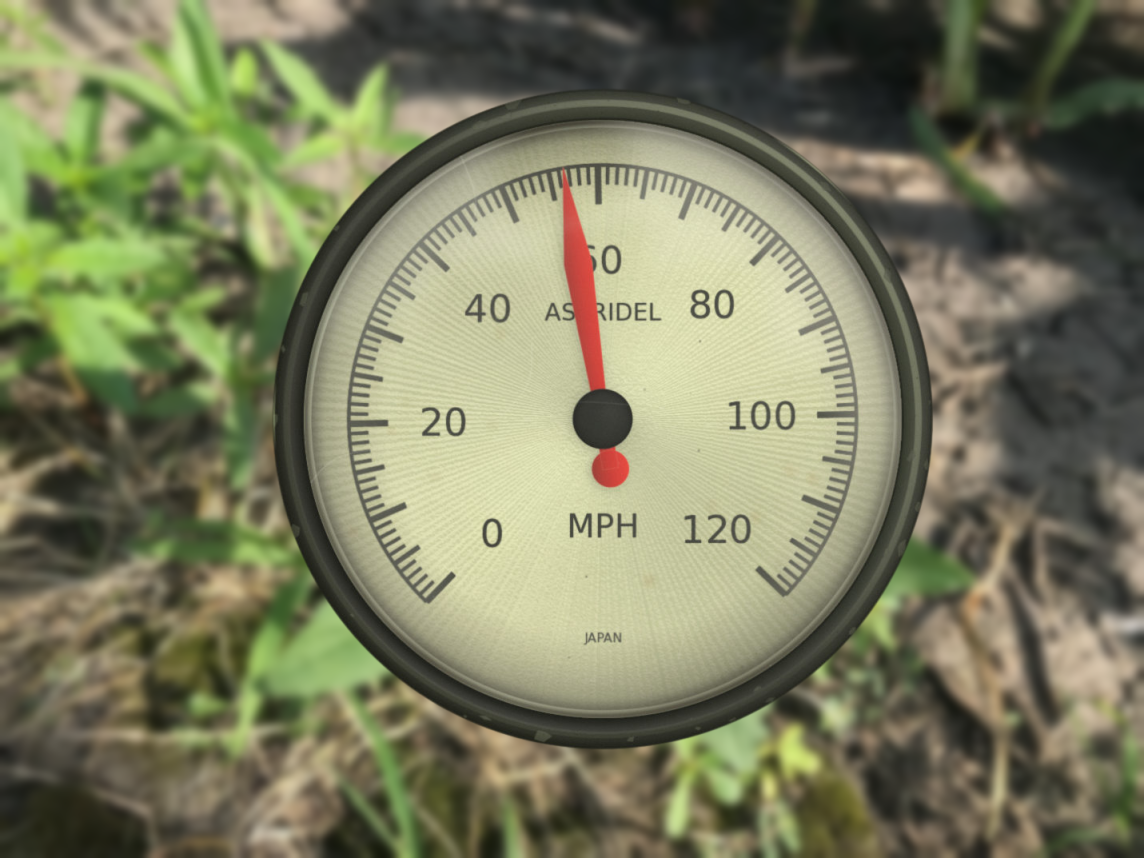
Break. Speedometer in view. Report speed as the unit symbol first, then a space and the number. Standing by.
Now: mph 56.5
